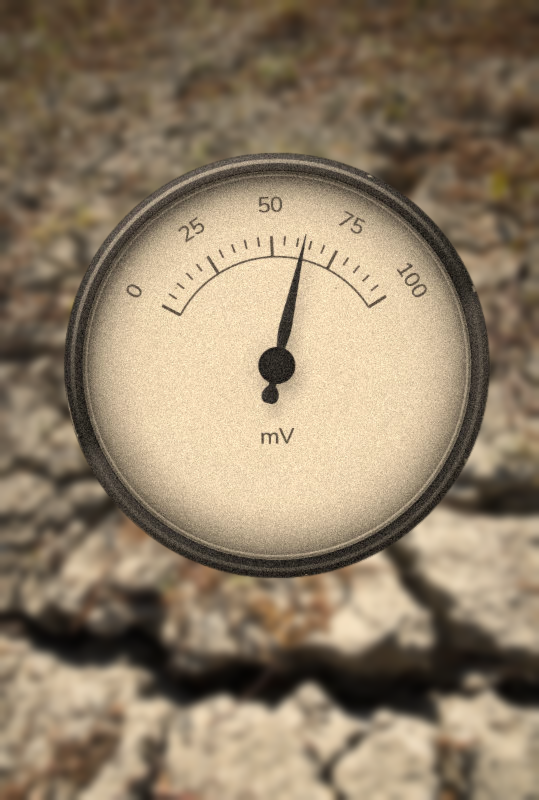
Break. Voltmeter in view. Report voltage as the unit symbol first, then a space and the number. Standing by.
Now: mV 62.5
